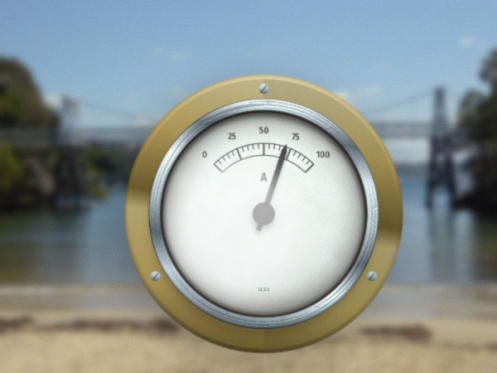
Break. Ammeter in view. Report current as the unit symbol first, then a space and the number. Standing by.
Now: A 70
